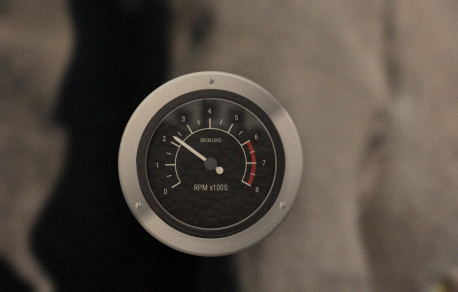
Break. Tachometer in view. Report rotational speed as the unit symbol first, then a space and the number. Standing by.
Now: rpm 2250
